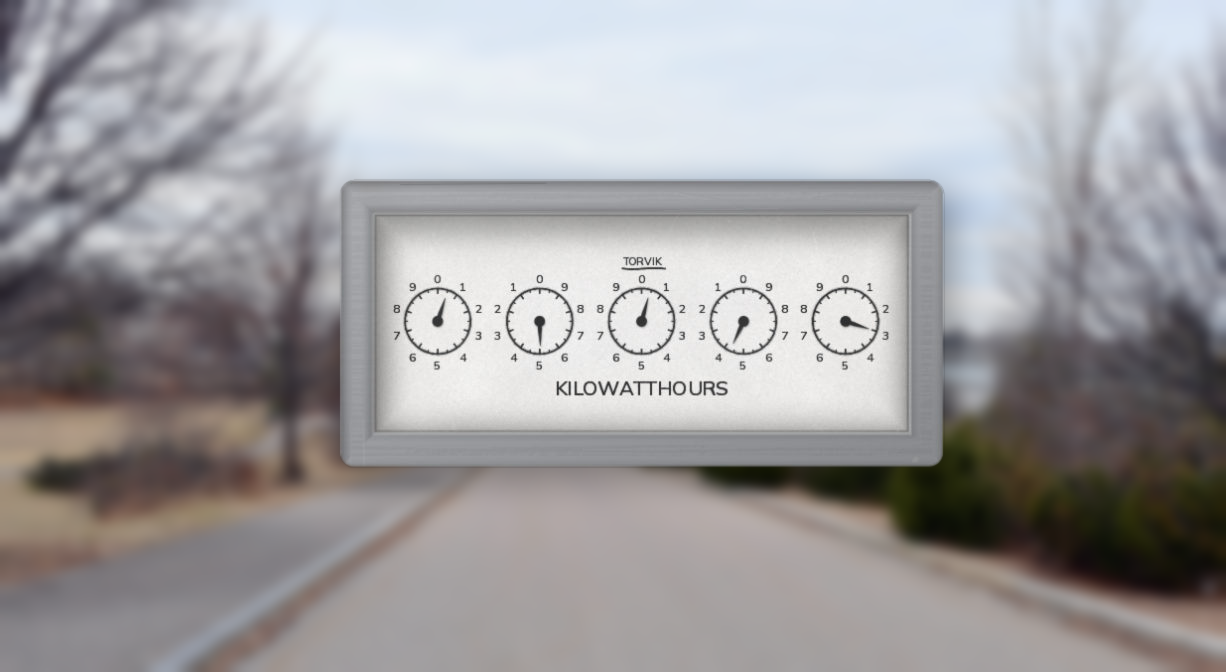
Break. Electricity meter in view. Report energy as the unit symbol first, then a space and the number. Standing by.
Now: kWh 5043
